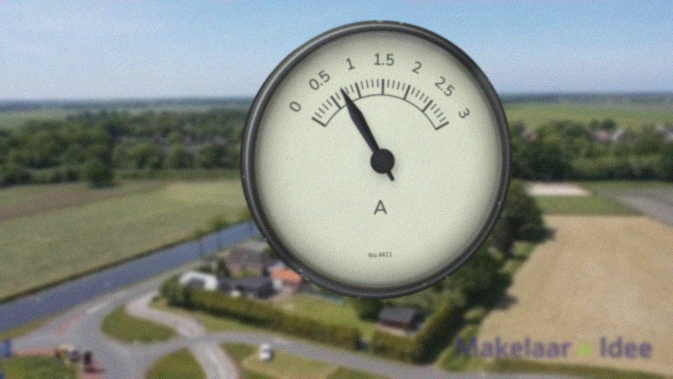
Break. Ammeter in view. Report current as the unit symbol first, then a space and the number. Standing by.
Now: A 0.7
